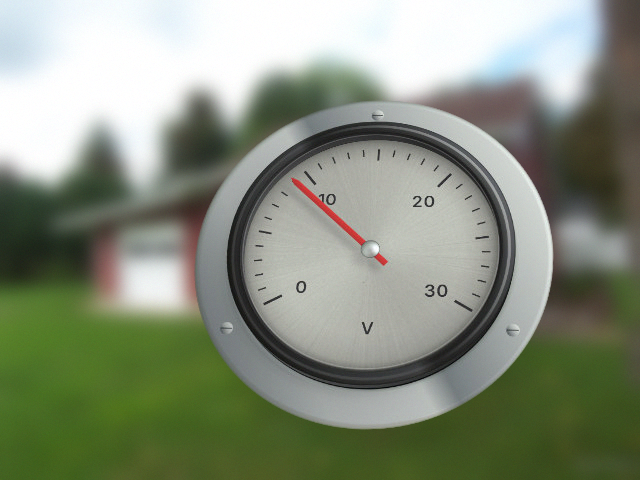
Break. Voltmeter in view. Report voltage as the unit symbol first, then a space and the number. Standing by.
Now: V 9
